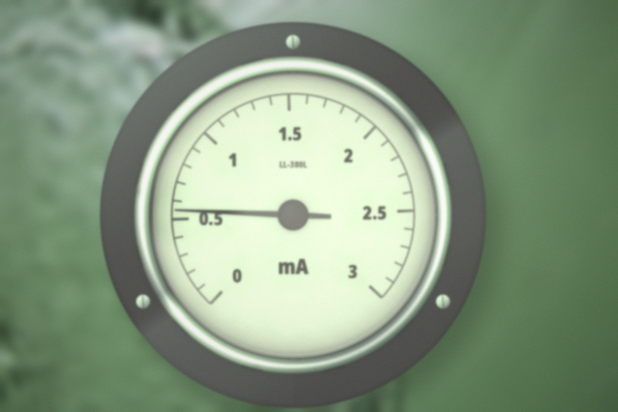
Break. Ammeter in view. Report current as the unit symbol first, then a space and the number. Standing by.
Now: mA 0.55
